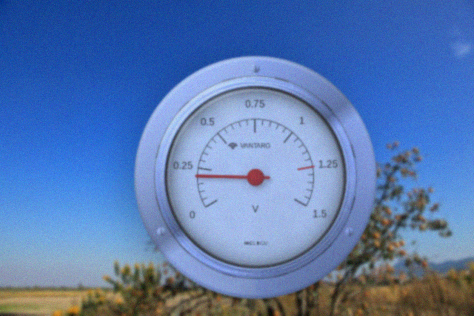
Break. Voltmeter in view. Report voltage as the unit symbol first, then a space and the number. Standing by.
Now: V 0.2
